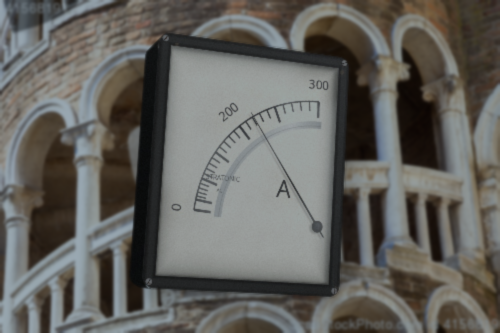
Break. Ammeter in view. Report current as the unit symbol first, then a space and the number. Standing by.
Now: A 220
